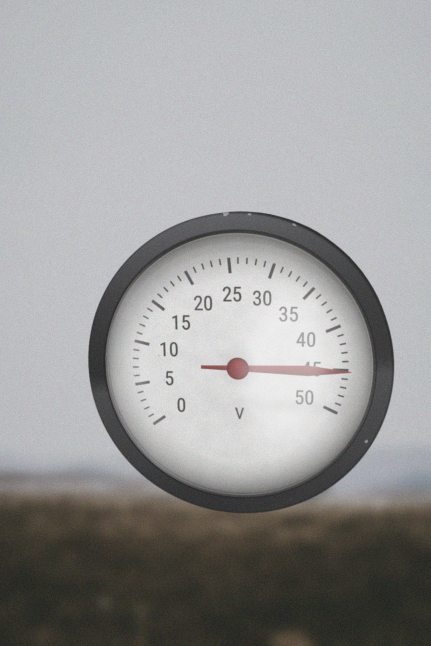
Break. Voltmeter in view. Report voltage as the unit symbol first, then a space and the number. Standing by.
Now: V 45
